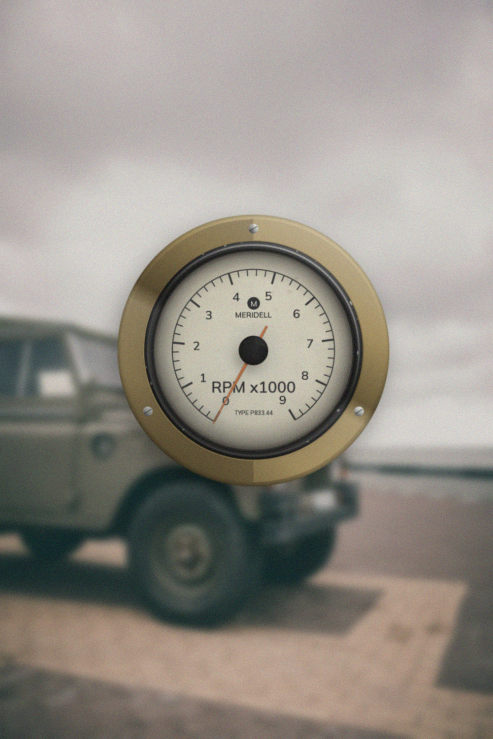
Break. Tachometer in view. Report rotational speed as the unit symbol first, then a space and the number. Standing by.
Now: rpm 0
